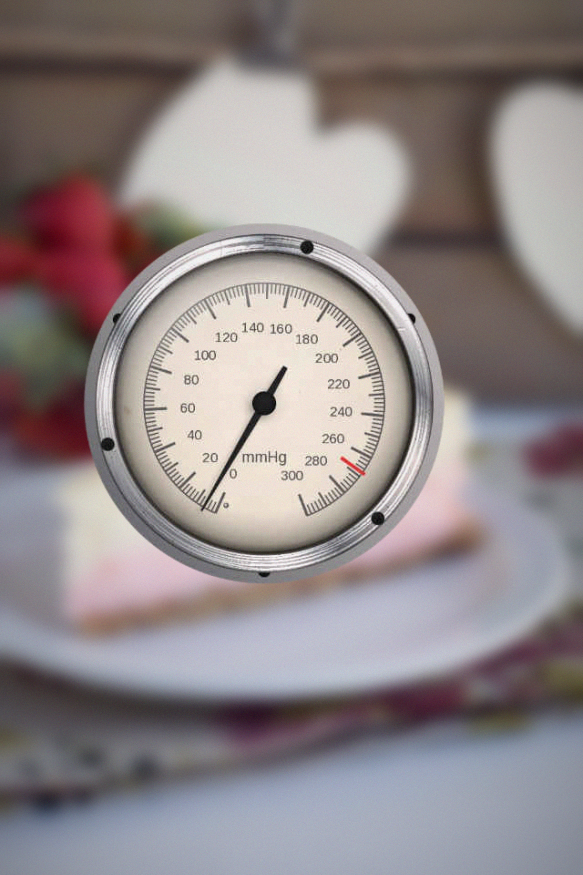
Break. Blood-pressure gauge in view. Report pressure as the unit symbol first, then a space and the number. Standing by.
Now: mmHg 6
